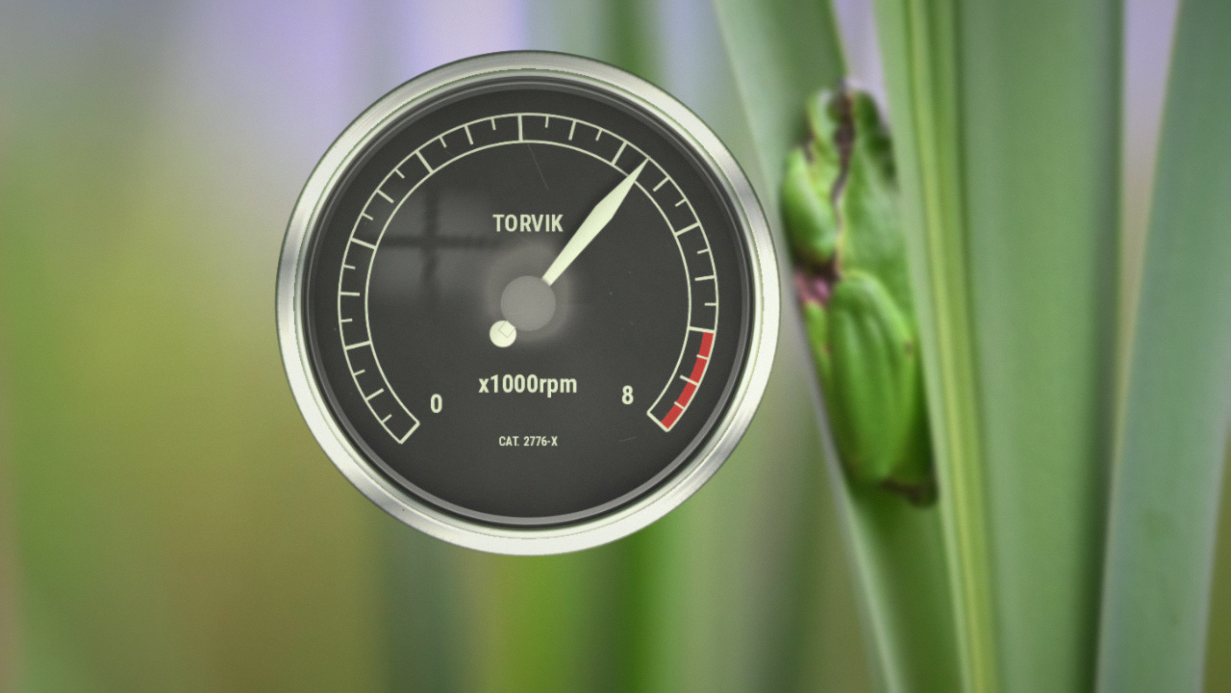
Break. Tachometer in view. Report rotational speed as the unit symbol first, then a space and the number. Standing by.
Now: rpm 5250
